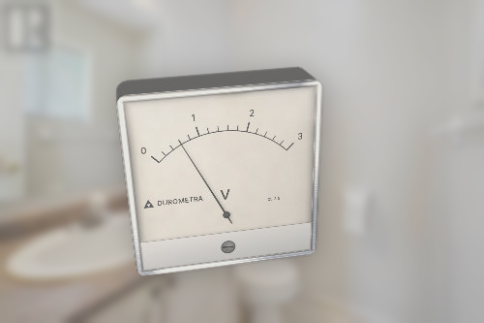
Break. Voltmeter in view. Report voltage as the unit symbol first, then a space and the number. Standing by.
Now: V 0.6
